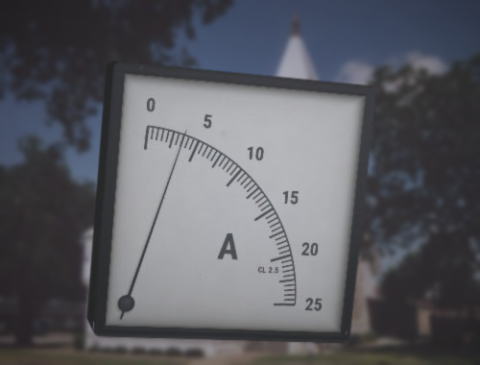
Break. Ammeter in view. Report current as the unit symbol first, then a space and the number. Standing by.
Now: A 3.5
